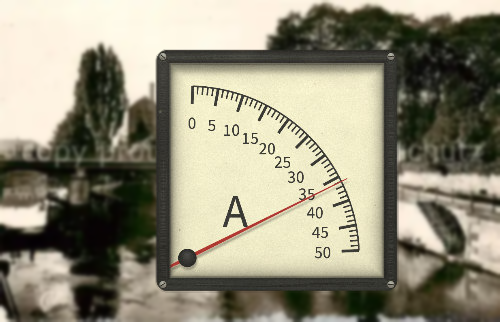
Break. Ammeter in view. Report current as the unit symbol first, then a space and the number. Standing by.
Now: A 36
